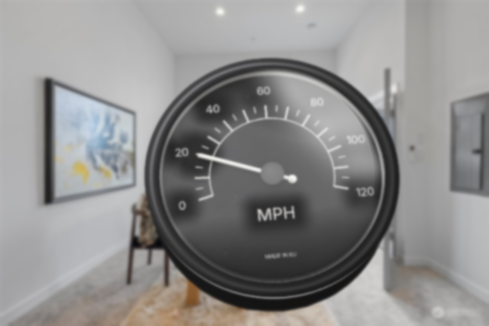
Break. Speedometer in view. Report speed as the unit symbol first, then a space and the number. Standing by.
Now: mph 20
